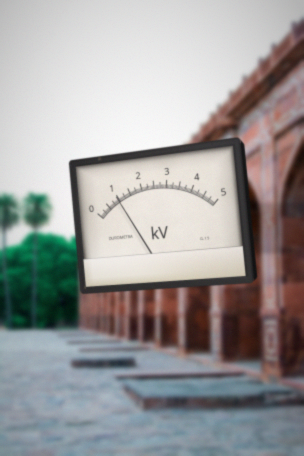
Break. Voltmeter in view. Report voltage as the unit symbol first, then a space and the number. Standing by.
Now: kV 1
